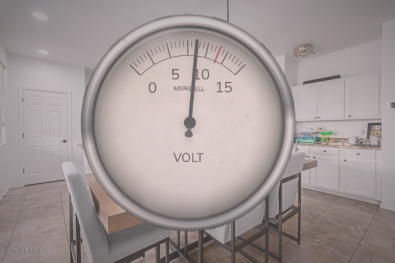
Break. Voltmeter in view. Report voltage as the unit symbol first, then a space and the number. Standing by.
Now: V 8.5
